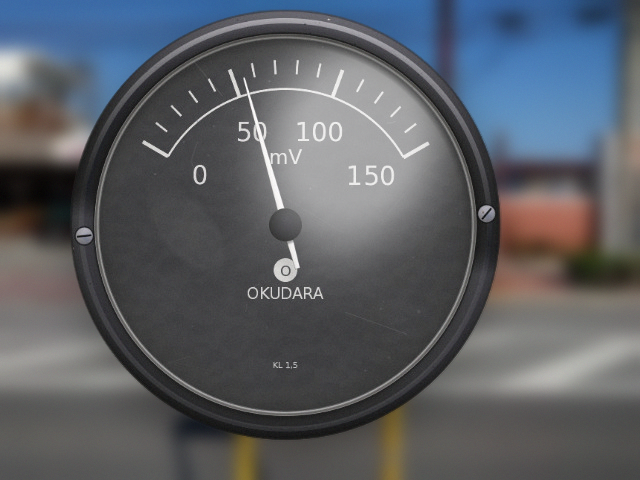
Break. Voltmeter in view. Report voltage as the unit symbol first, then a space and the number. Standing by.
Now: mV 55
